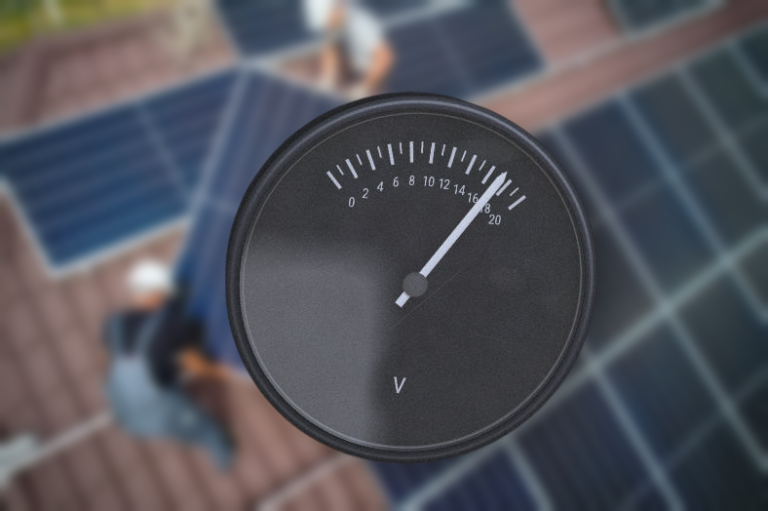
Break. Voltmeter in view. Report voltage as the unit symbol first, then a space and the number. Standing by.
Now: V 17
